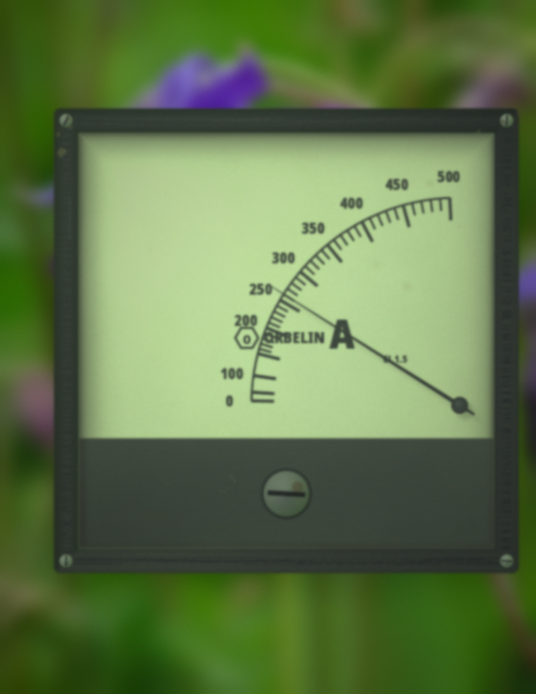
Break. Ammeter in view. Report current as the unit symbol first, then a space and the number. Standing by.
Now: A 260
